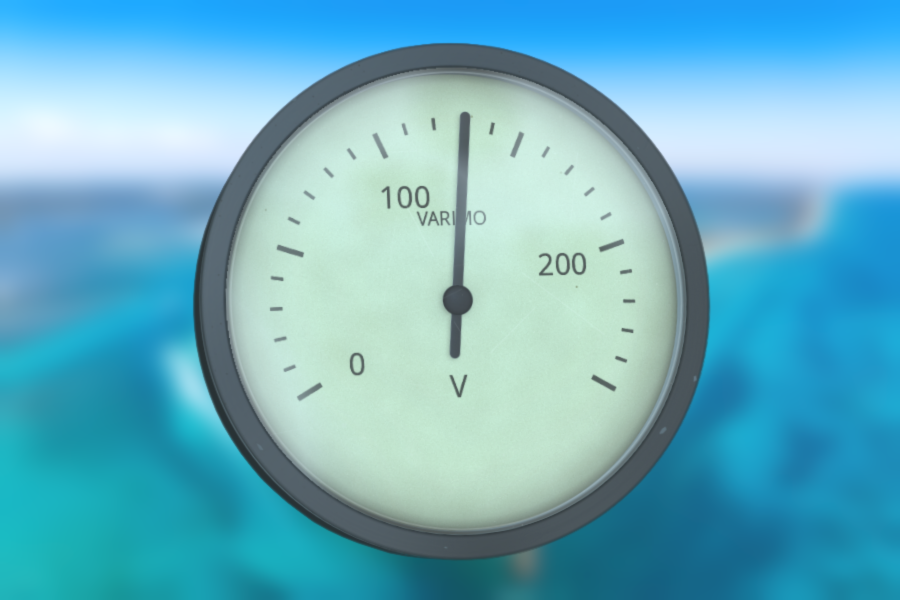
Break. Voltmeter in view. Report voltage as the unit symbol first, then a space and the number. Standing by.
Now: V 130
